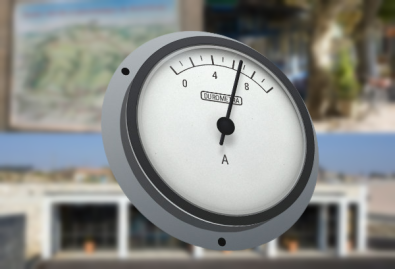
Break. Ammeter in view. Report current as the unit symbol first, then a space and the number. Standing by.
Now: A 6.5
